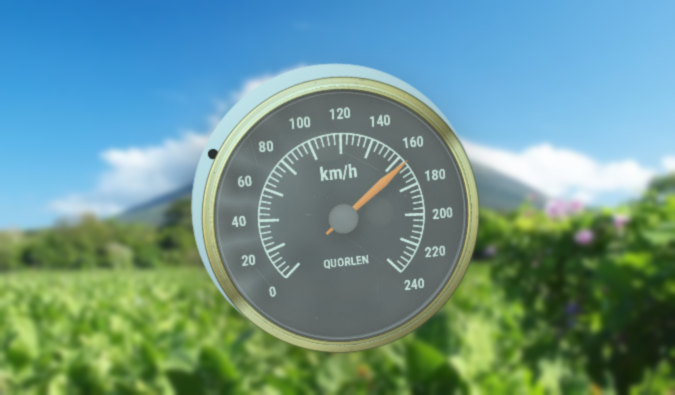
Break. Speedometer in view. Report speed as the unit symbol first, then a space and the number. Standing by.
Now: km/h 164
